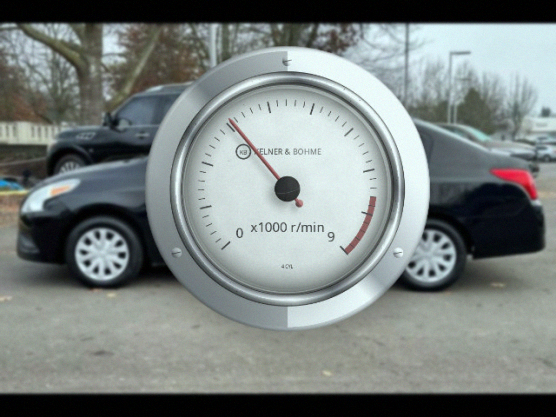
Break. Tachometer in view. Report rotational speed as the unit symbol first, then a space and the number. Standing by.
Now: rpm 3100
